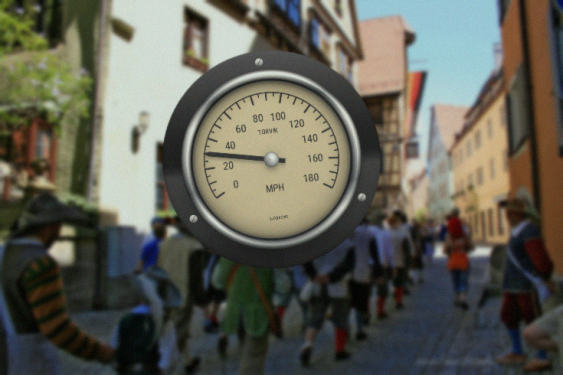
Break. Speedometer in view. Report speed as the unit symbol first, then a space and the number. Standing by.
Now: mph 30
